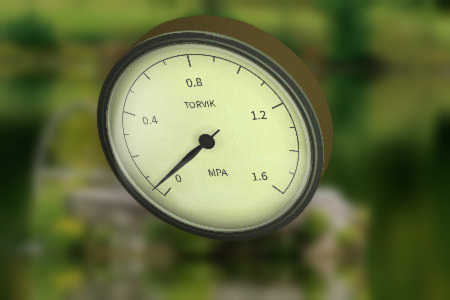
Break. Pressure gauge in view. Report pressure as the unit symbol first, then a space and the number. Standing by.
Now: MPa 0.05
